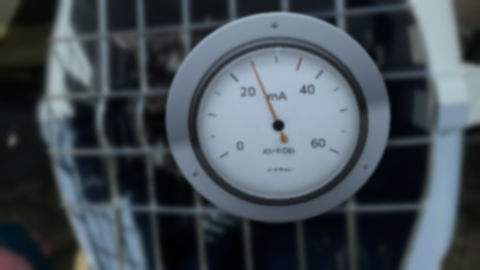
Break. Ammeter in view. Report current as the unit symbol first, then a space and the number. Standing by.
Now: mA 25
